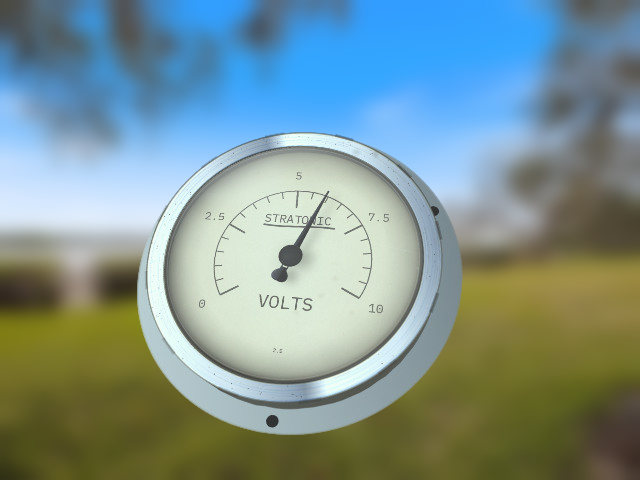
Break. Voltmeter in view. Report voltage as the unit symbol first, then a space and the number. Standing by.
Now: V 6
